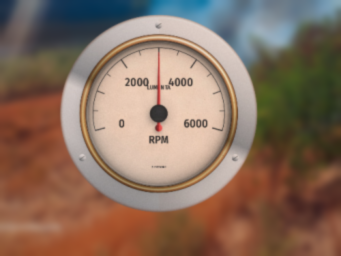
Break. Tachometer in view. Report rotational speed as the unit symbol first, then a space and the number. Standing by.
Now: rpm 3000
